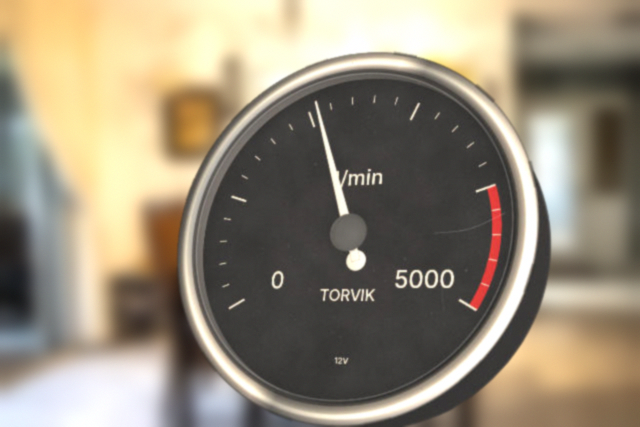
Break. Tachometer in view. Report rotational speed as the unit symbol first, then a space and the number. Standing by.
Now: rpm 2100
